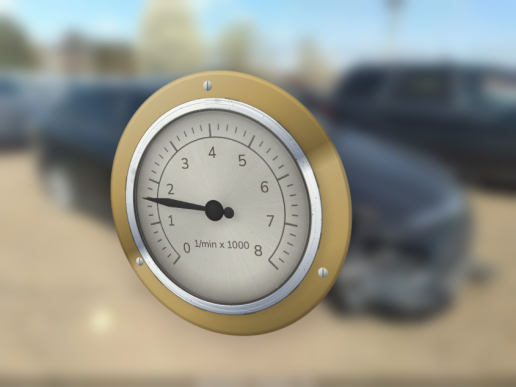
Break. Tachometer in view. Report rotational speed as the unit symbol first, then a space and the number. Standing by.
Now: rpm 1600
